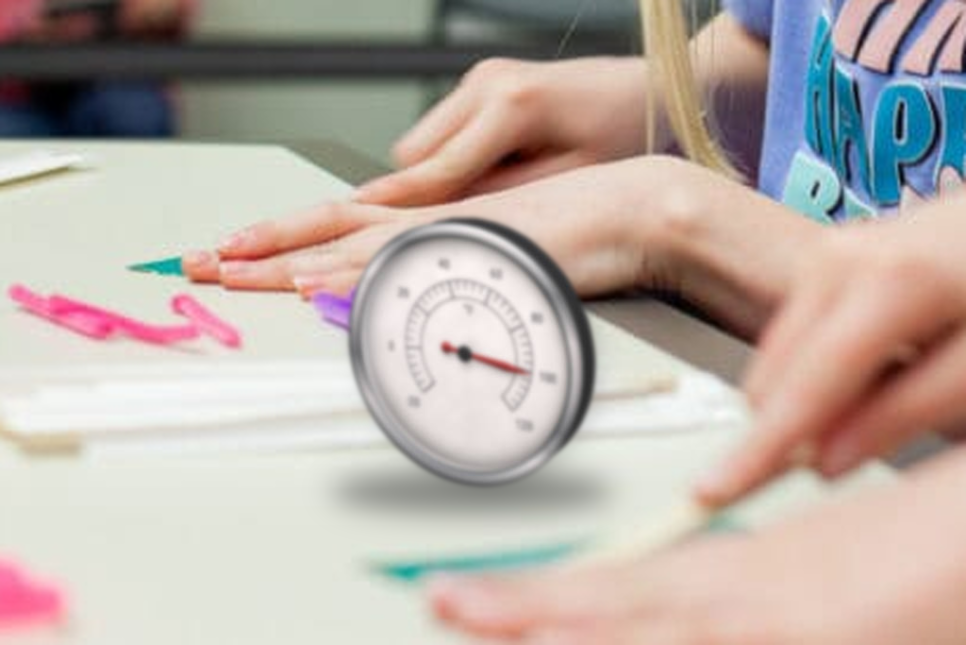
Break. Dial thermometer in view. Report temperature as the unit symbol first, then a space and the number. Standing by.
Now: °F 100
